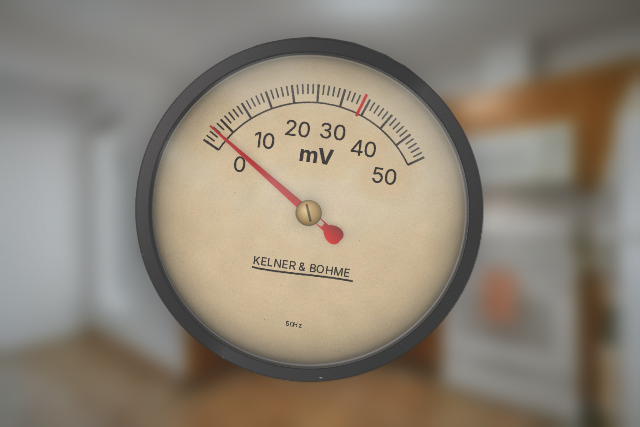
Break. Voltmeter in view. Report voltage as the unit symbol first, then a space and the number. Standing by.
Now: mV 3
